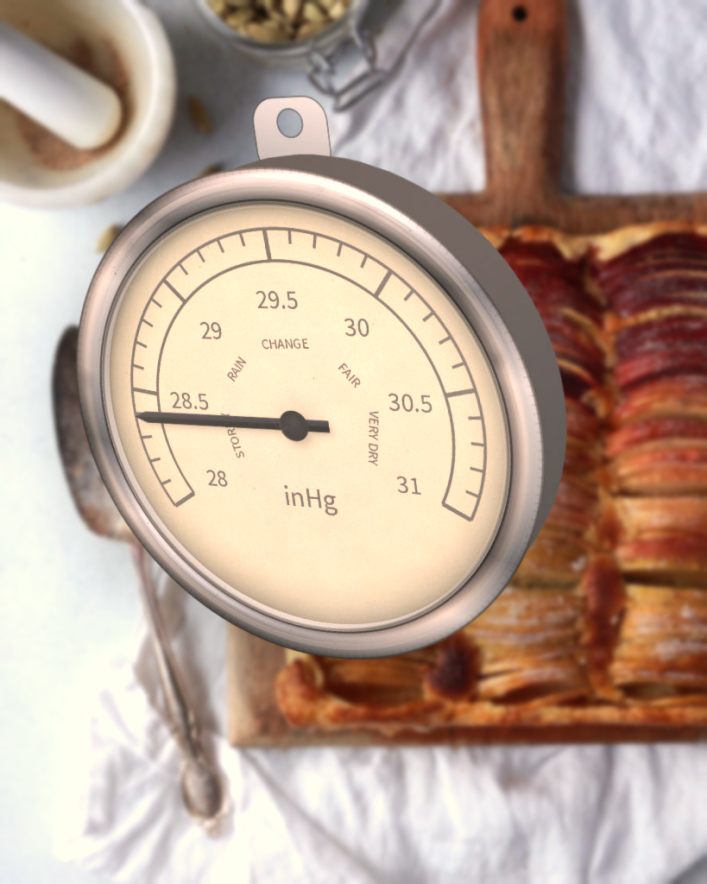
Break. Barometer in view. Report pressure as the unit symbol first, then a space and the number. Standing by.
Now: inHg 28.4
